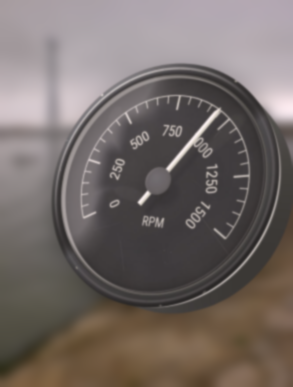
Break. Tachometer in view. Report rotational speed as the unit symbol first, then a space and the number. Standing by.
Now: rpm 950
